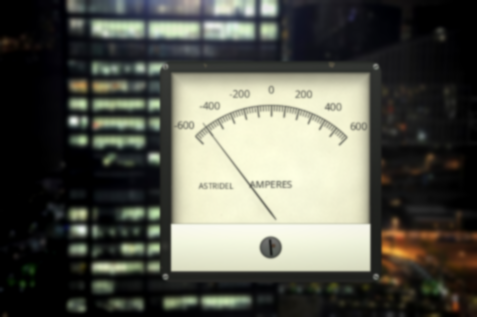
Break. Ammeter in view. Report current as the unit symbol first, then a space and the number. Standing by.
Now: A -500
